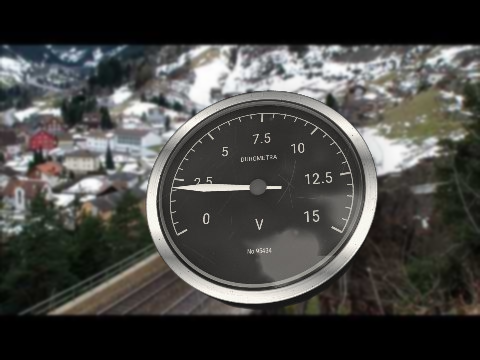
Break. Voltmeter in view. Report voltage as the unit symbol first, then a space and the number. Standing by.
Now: V 2
